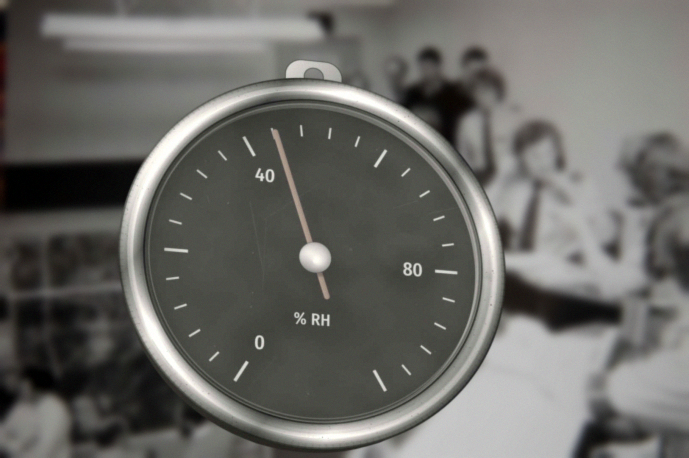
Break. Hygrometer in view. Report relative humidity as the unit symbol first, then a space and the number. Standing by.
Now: % 44
